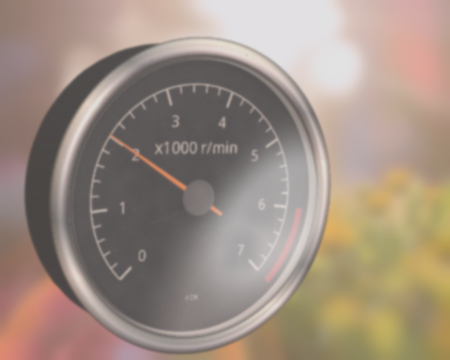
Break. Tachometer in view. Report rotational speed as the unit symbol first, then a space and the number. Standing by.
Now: rpm 2000
